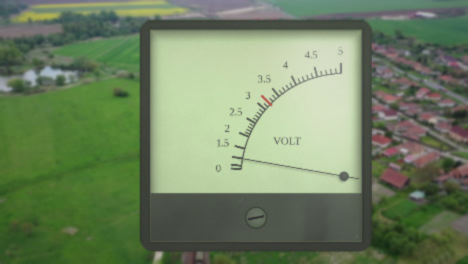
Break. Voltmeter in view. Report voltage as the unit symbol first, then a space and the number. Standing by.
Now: V 1
